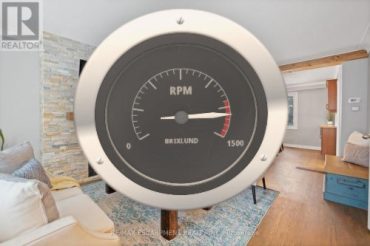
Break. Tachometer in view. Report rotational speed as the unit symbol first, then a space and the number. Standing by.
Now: rpm 1300
